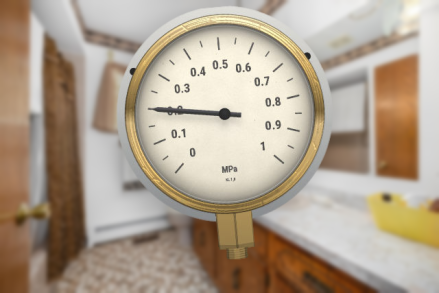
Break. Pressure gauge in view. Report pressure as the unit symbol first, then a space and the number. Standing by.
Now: MPa 0.2
